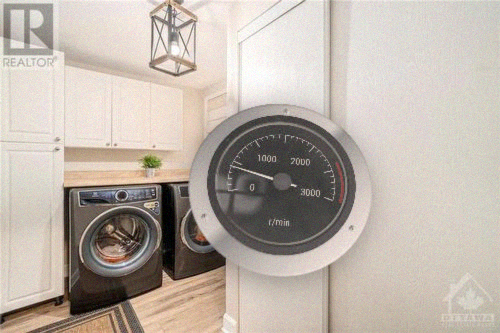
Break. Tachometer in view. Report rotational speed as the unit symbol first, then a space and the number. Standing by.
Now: rpm 400
